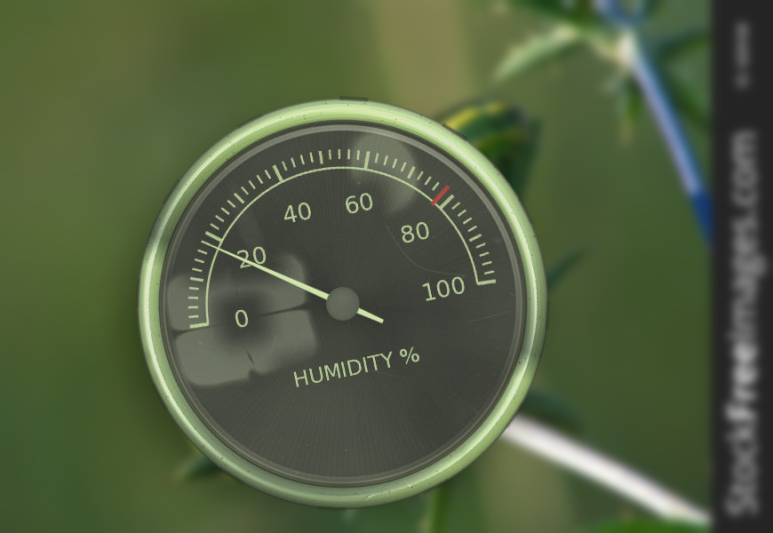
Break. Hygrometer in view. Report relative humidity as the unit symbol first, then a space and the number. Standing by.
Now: % 18
